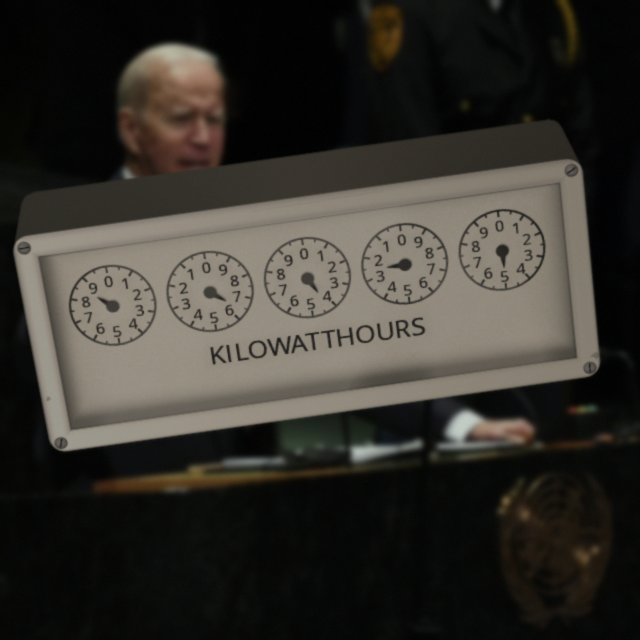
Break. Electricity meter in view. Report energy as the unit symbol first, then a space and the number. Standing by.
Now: kWh 86425
